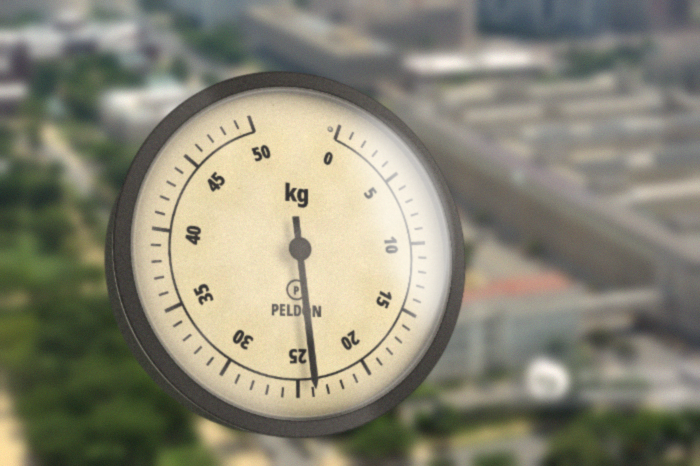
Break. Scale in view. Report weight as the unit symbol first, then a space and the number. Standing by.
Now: kg 24
